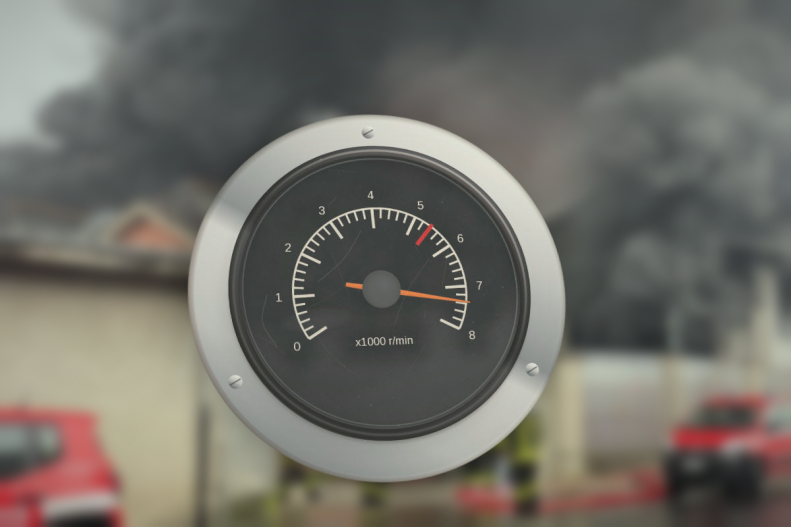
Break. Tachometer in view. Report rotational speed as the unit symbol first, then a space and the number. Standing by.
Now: rpm 7400
